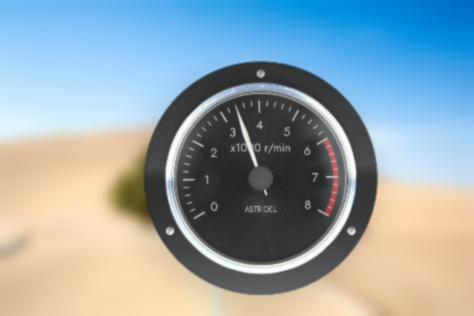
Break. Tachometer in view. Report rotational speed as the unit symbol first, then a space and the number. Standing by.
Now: rpm 3400
